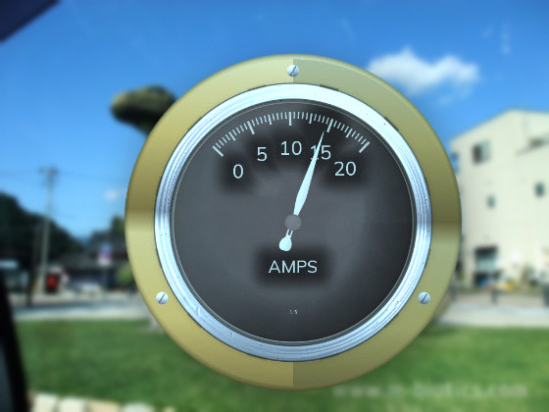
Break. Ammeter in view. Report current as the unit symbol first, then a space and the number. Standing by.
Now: A 14.5
